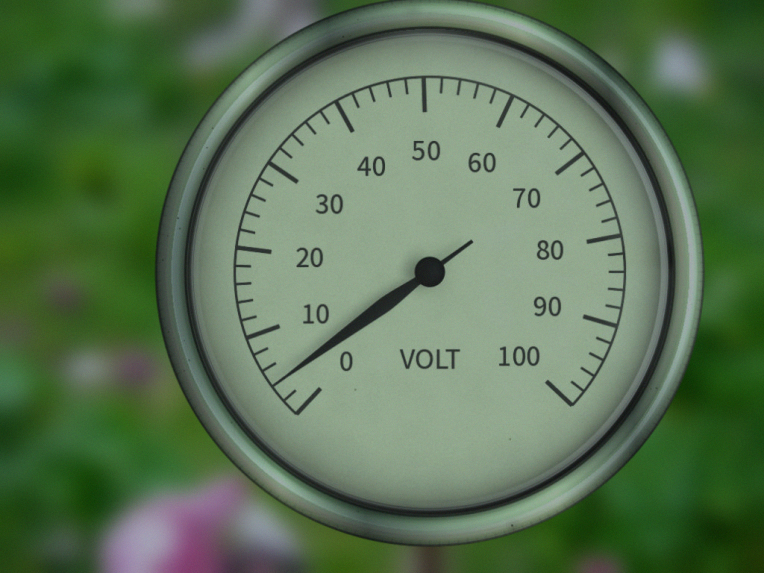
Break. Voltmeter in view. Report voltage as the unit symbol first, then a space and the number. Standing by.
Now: V 4
